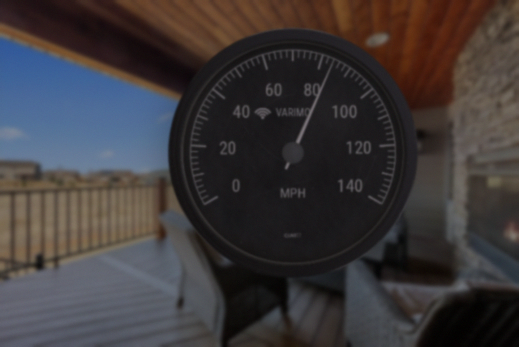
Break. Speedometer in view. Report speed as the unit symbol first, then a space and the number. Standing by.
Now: mph 84
